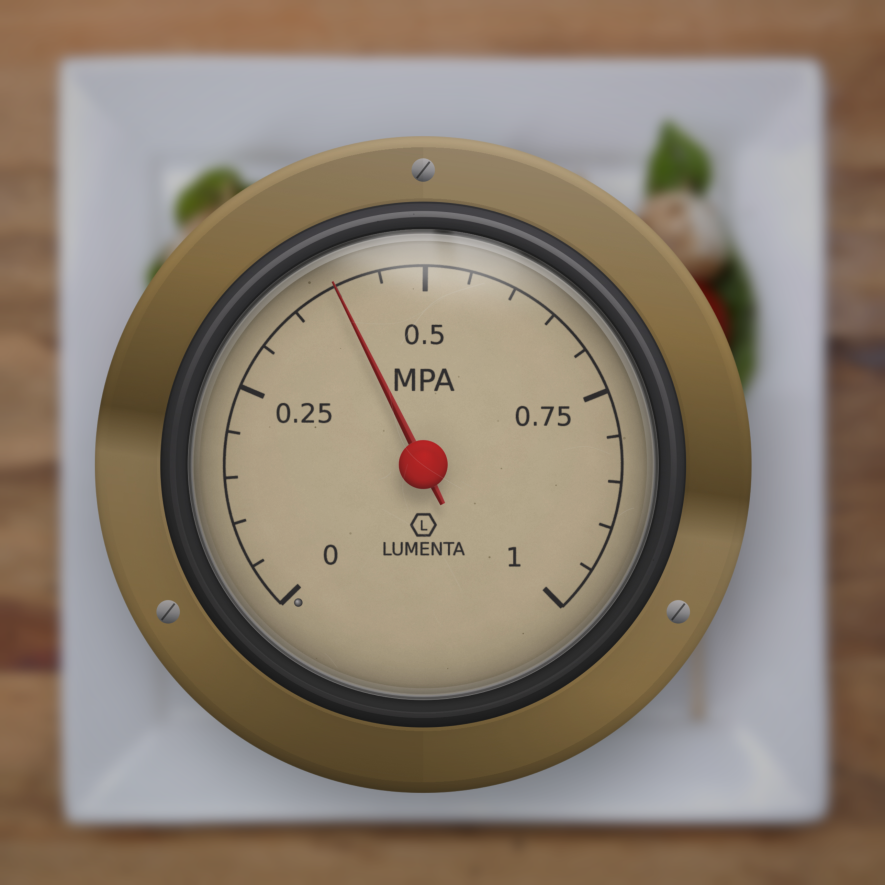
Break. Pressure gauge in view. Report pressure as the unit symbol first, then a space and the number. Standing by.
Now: MPa 0.4
